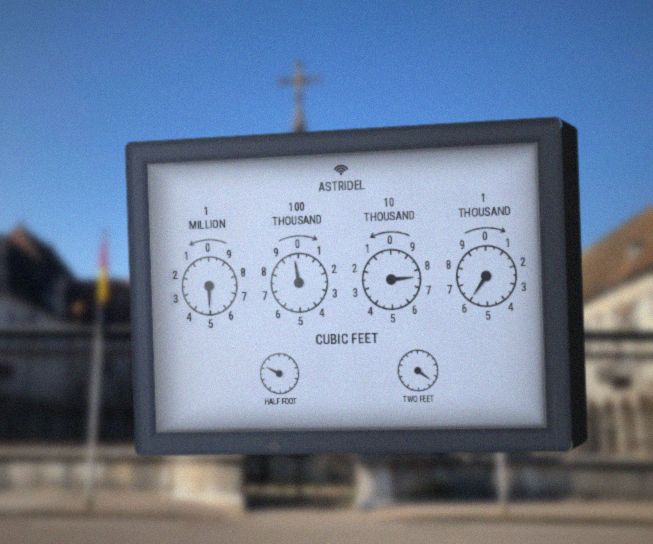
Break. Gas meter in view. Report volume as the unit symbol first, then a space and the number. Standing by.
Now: ft³ 497600
